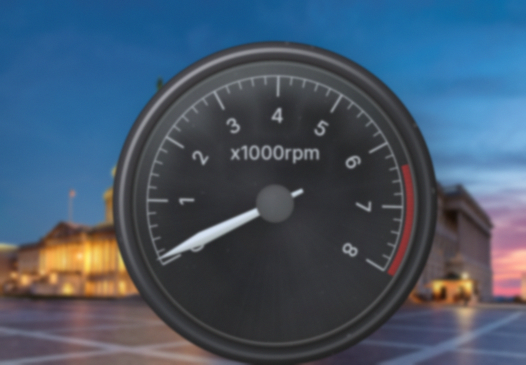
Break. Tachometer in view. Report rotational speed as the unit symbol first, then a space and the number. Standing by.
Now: rpm 100
